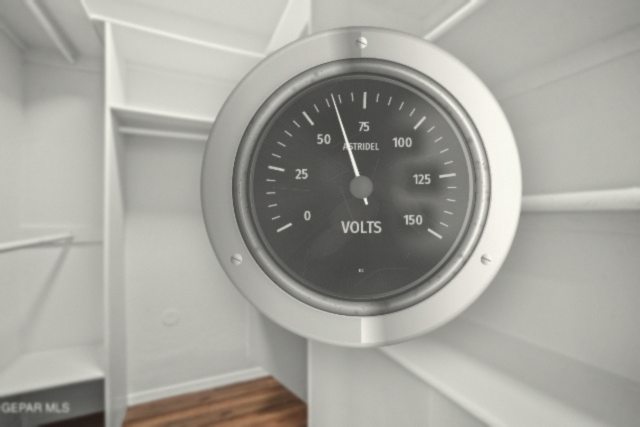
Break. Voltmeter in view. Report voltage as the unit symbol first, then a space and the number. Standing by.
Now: V 62.5
